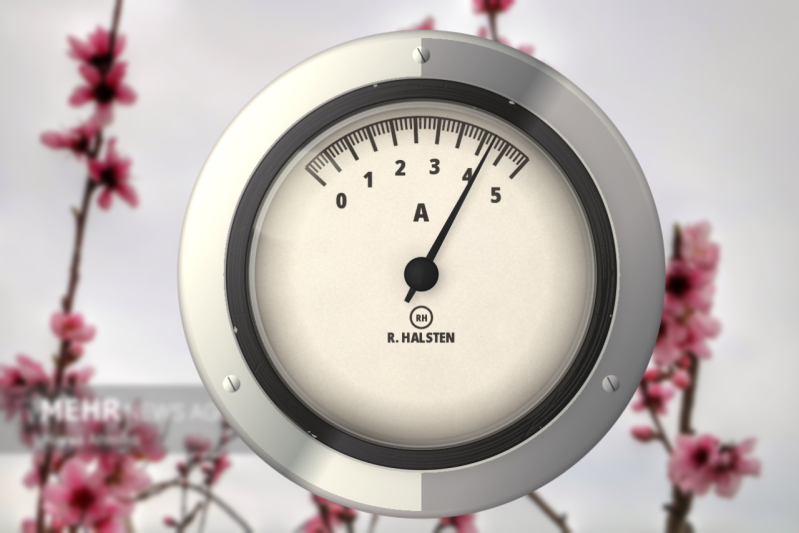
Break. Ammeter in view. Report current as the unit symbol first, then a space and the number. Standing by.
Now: A 4.2
